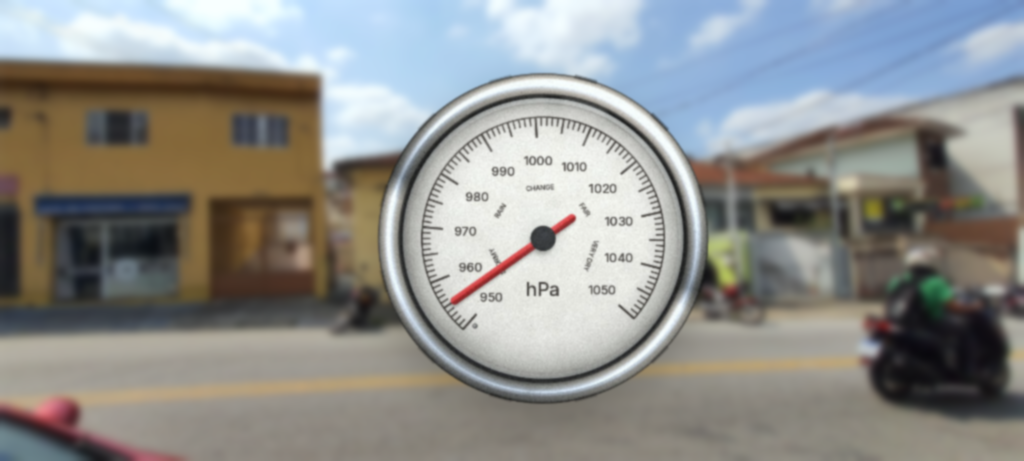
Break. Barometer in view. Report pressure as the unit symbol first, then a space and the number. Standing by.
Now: hPa 955
